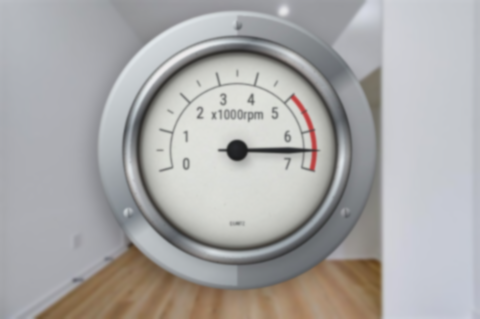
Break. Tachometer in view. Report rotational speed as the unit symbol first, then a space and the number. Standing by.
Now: rpm 6500
